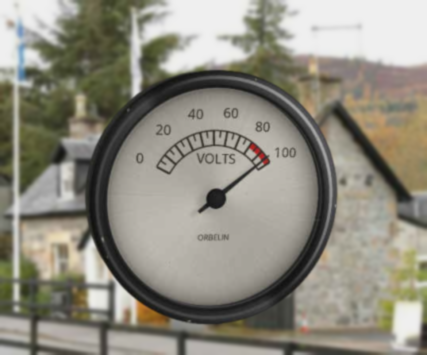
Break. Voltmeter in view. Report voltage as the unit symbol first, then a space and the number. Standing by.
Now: V 95
